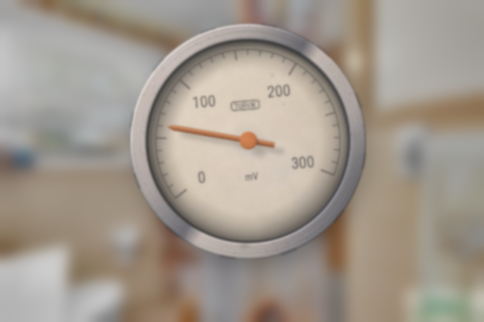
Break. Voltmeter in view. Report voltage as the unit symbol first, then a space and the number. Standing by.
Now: mV 60
